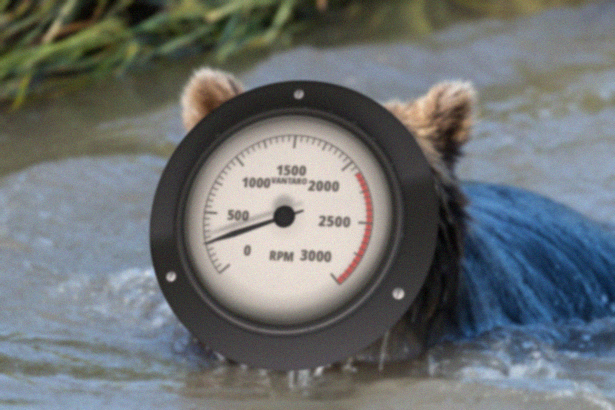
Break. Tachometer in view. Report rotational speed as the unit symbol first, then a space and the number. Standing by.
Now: rpm 250
